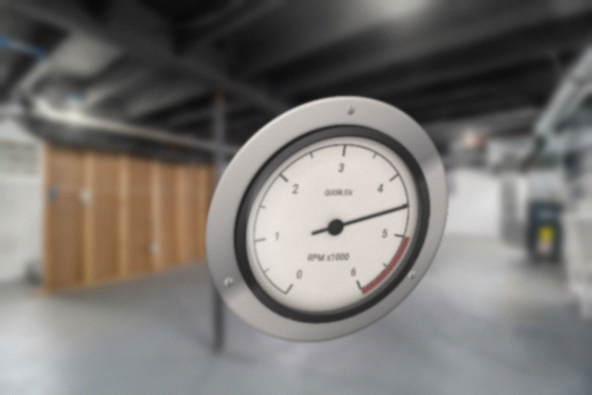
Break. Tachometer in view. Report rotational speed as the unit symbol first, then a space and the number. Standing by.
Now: rpm 4500
